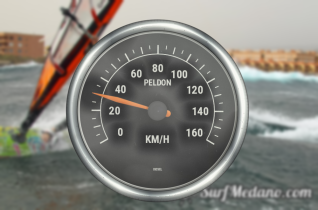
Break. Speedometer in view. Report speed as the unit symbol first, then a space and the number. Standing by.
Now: km/h 30
